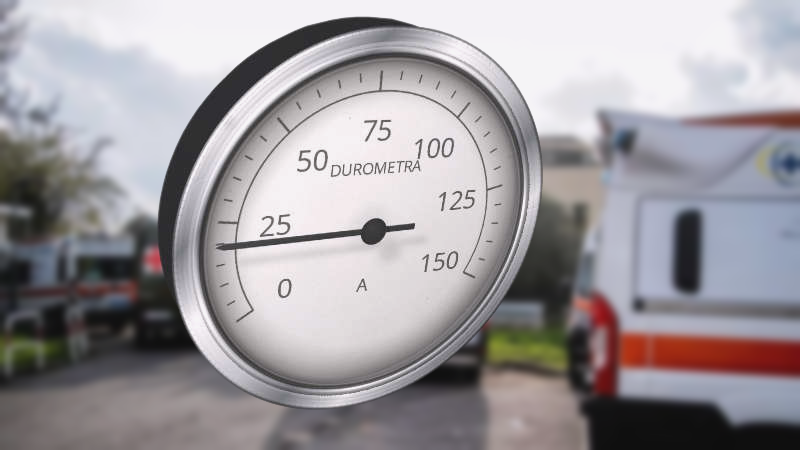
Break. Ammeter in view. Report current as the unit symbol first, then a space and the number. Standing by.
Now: A 20
